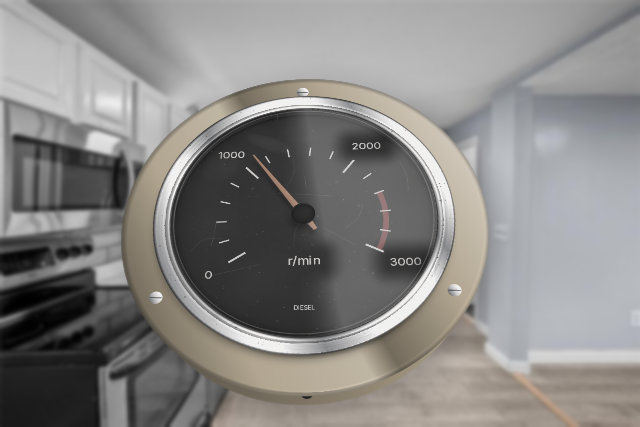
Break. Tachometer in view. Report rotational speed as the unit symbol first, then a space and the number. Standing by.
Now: rpm 1100
